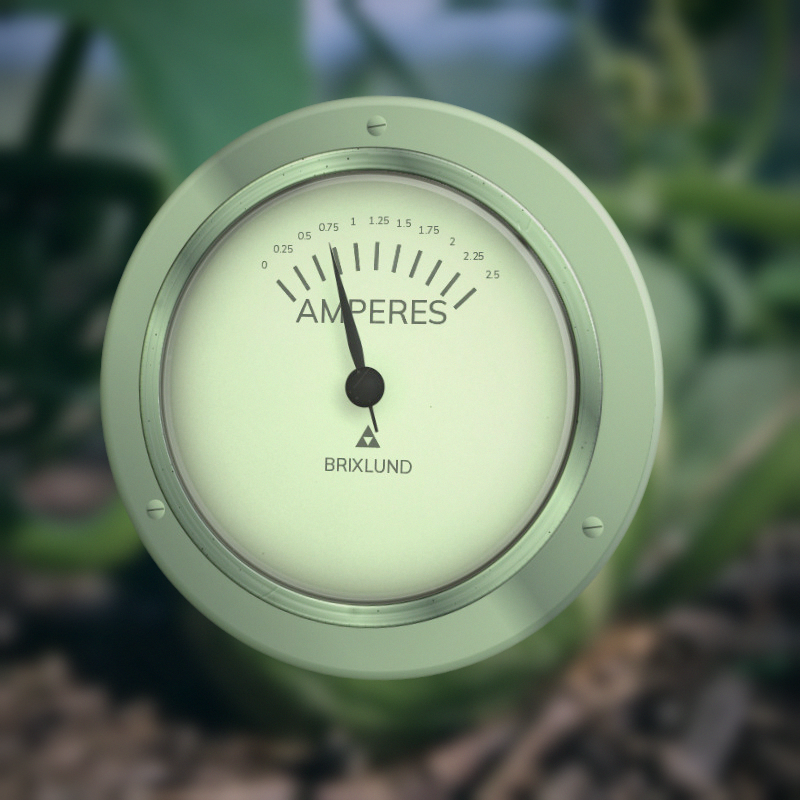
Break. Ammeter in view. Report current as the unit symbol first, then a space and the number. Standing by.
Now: A 0.75
